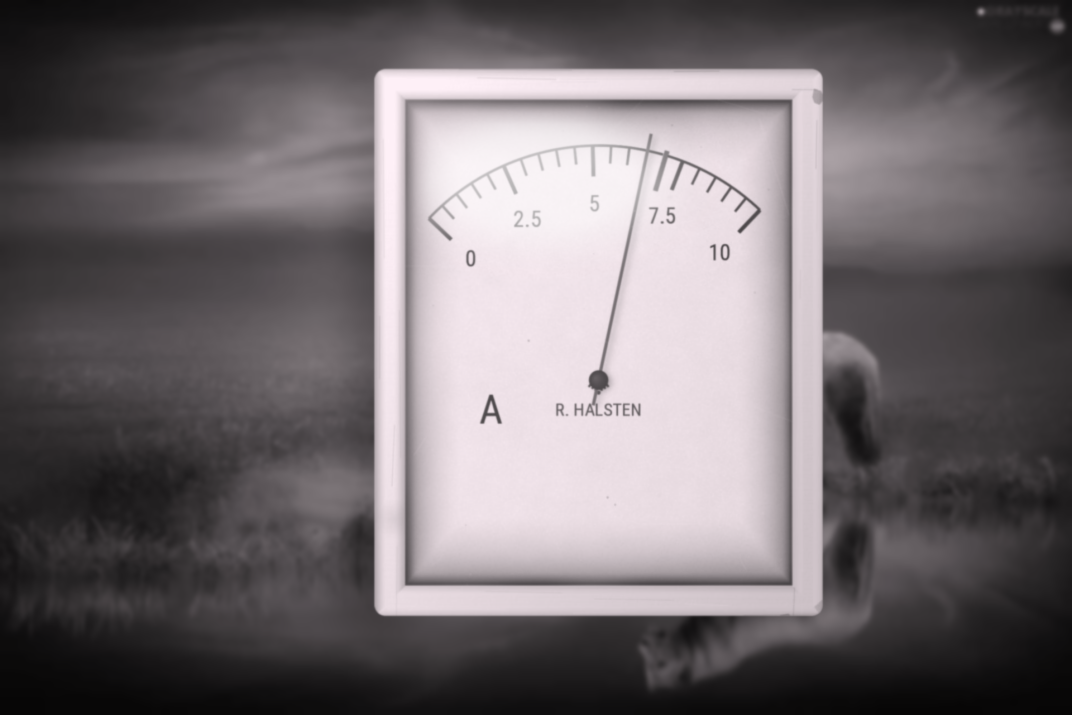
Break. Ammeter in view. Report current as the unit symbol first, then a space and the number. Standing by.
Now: A 6.5
